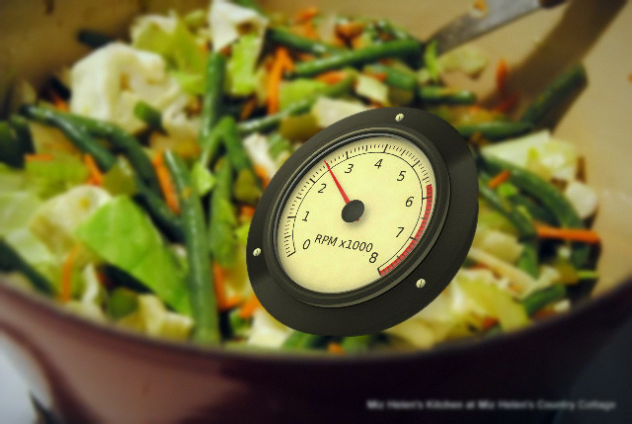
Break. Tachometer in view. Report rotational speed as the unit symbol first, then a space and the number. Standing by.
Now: rpm 2500
